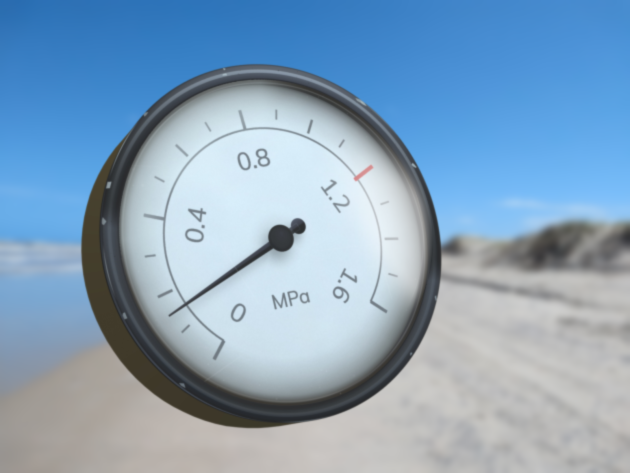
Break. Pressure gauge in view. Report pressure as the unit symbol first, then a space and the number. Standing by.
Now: MPa 0.15
